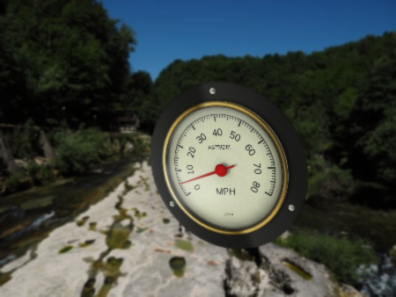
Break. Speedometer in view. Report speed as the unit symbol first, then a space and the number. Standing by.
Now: mph 5
